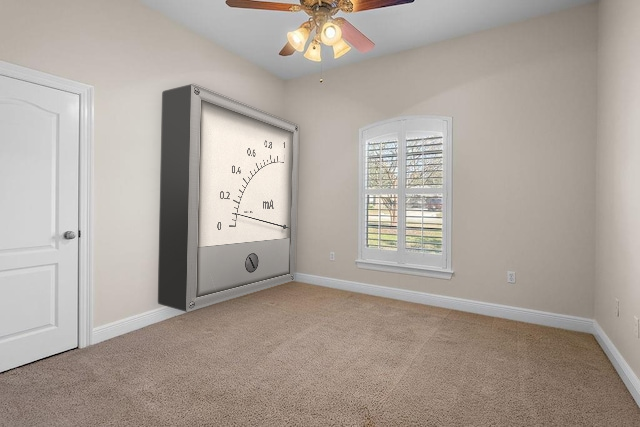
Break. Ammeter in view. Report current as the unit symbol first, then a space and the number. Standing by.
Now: mA 0.1
